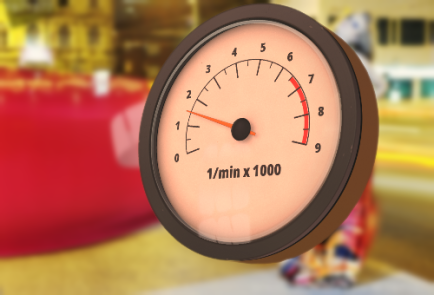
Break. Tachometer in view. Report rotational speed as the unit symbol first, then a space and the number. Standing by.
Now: rpm 1500
